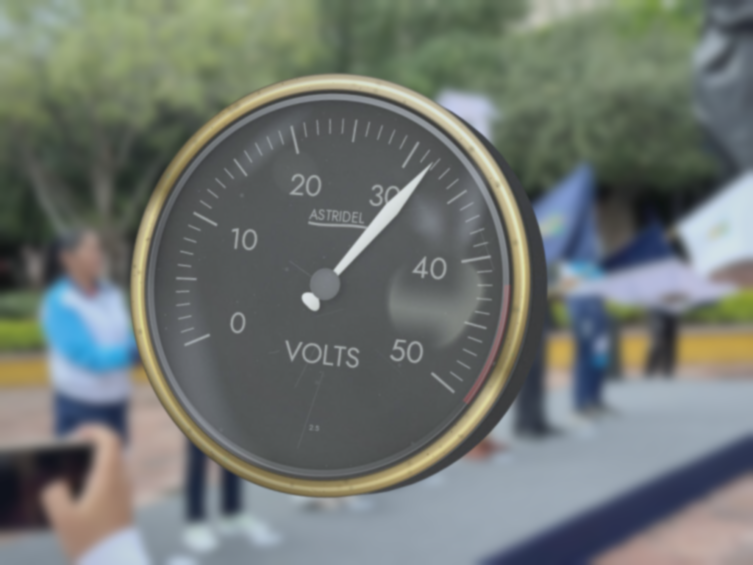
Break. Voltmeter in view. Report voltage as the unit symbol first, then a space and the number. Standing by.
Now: V 32
